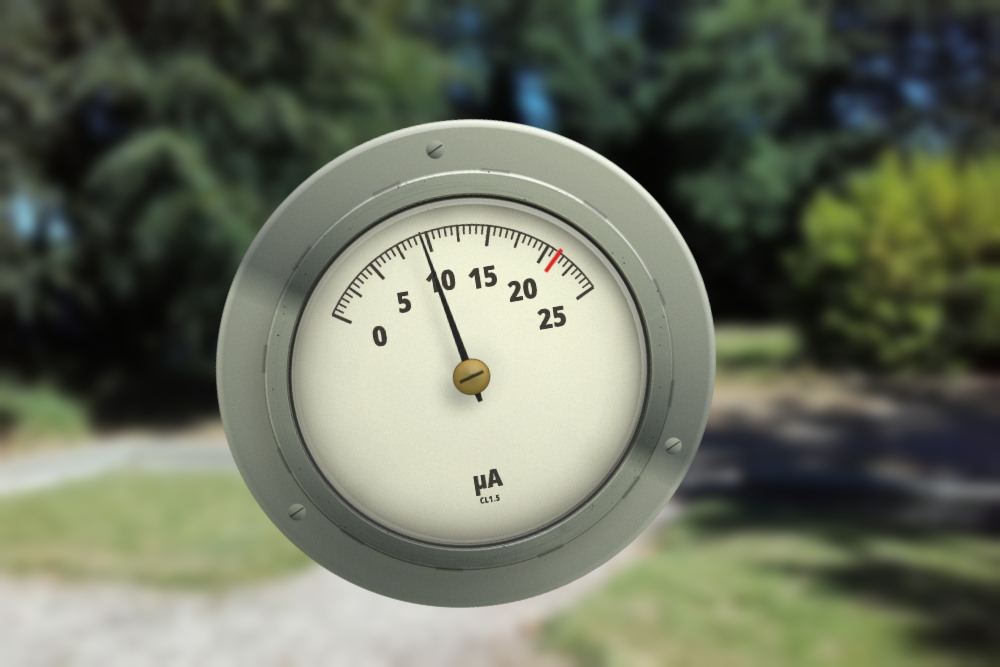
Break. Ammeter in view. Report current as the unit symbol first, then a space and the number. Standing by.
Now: µA 9.5
